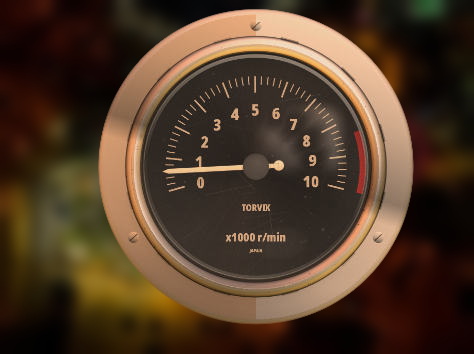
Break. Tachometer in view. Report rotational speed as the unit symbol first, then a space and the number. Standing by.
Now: rpm 600
